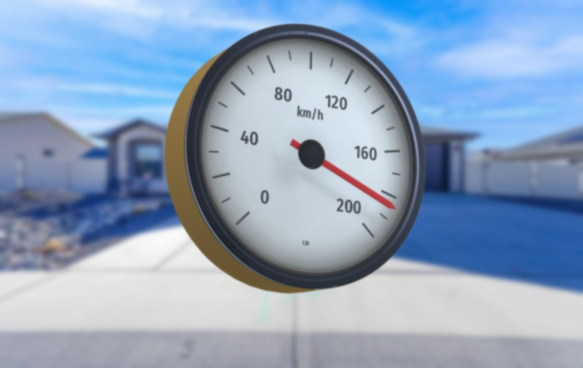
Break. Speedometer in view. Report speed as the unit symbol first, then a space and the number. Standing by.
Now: km/h 185
